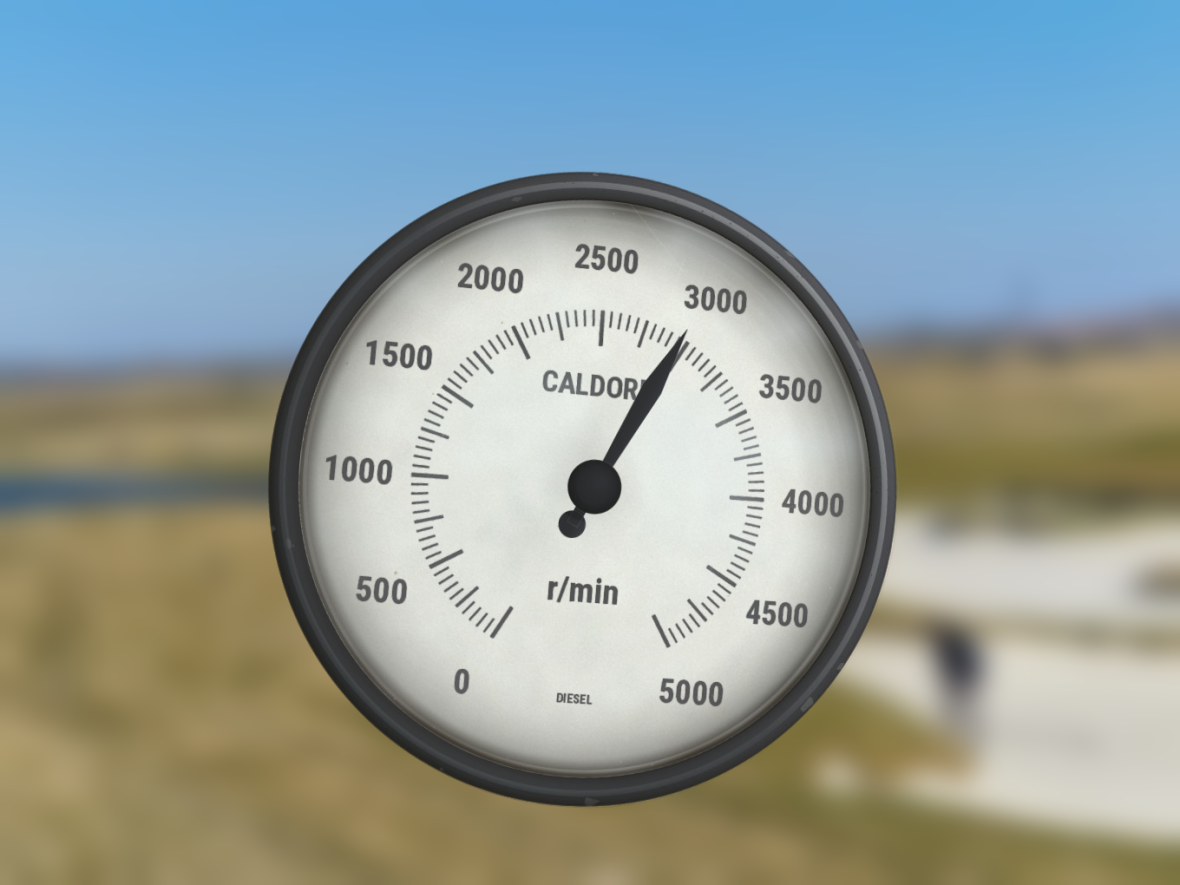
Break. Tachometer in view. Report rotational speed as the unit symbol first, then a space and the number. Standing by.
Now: rpm 2950
